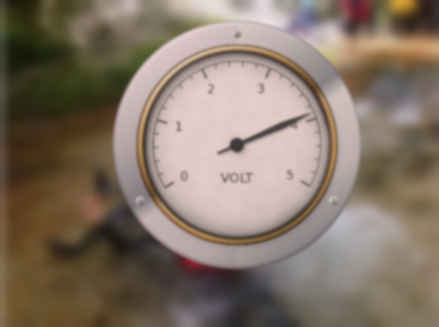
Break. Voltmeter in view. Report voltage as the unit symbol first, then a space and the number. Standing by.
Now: V 3.9
